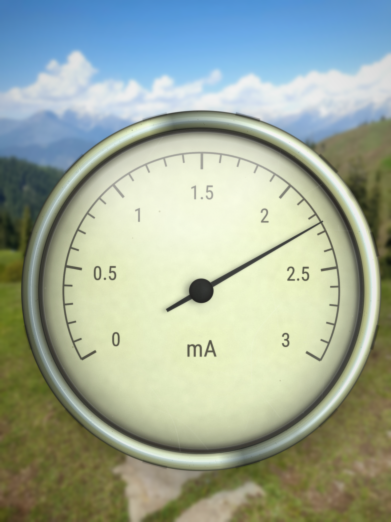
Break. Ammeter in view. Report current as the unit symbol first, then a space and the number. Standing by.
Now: mA 2.25
